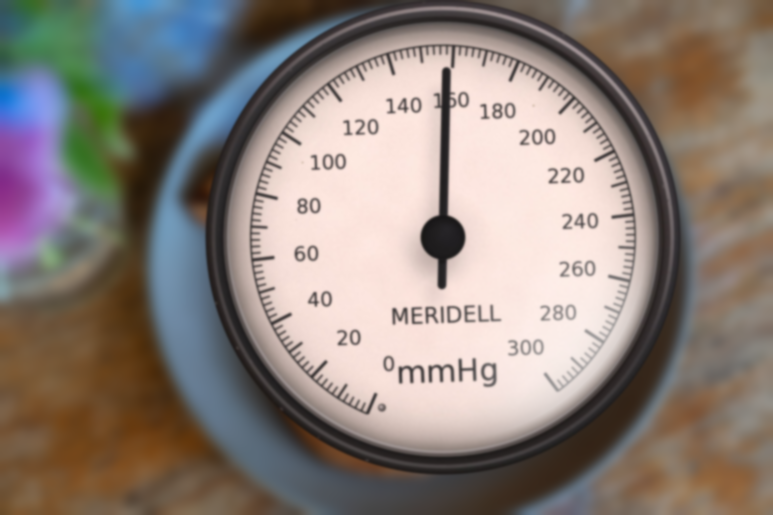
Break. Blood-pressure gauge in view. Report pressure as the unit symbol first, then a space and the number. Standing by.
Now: mmHg 158
